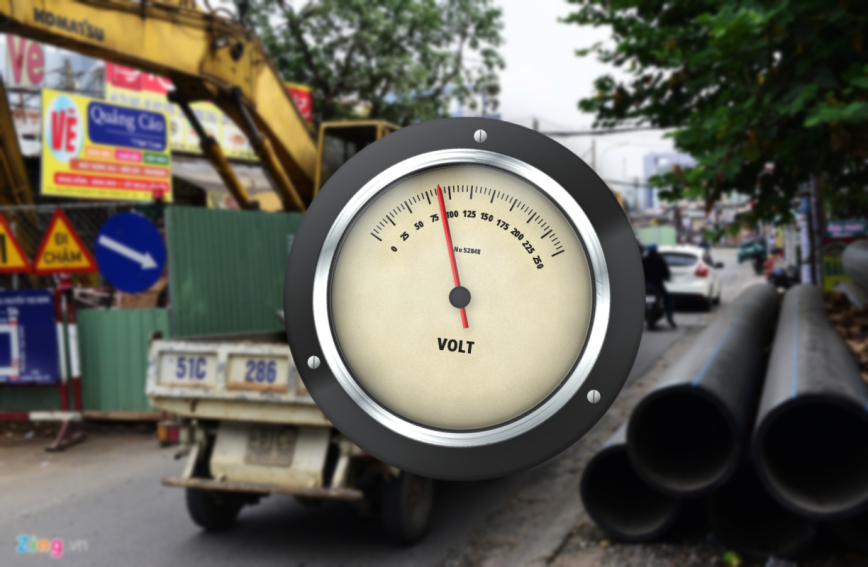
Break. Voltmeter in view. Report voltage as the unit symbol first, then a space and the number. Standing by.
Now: V 90
